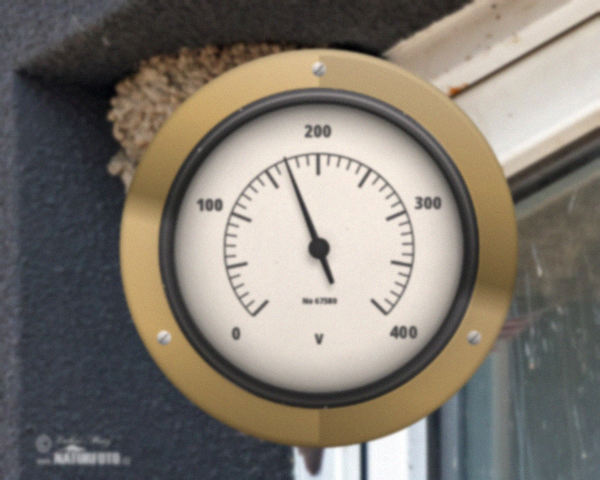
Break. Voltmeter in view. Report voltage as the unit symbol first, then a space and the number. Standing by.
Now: V 170
